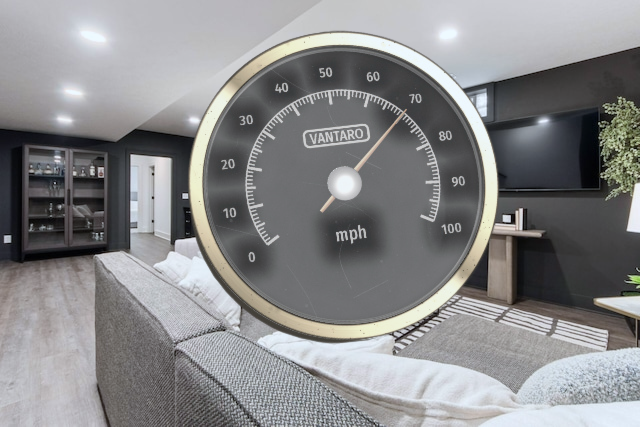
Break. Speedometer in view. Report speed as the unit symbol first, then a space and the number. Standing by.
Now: mph 70
